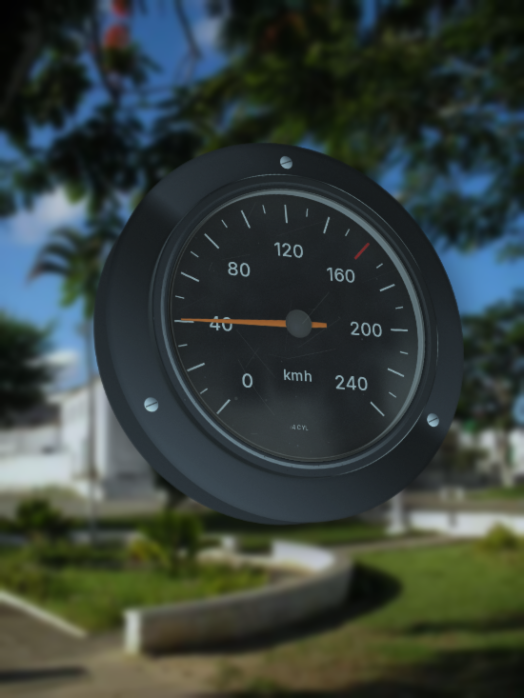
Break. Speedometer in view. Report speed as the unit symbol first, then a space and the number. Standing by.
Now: km/h 40
